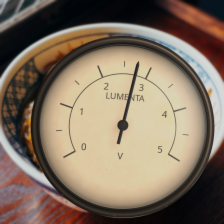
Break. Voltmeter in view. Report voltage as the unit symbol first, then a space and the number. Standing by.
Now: V 2.75
